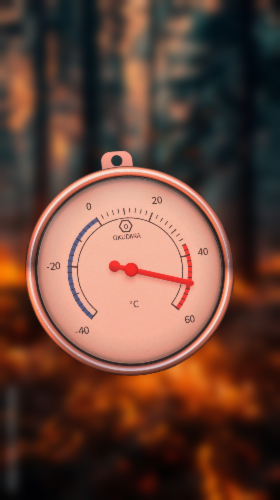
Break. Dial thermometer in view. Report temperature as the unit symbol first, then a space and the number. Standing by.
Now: °C 50
